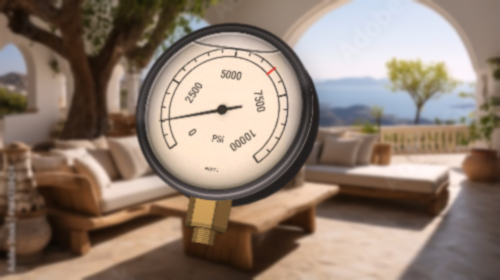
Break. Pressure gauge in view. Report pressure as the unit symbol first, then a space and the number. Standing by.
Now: psi 1000
